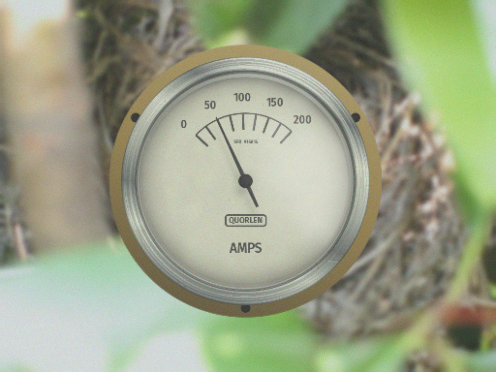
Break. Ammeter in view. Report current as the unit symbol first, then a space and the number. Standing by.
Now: A 50
